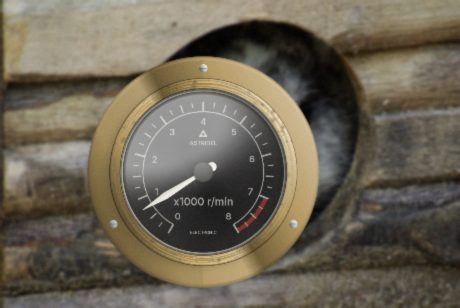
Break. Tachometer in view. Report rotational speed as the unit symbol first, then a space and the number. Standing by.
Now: rpm 750
